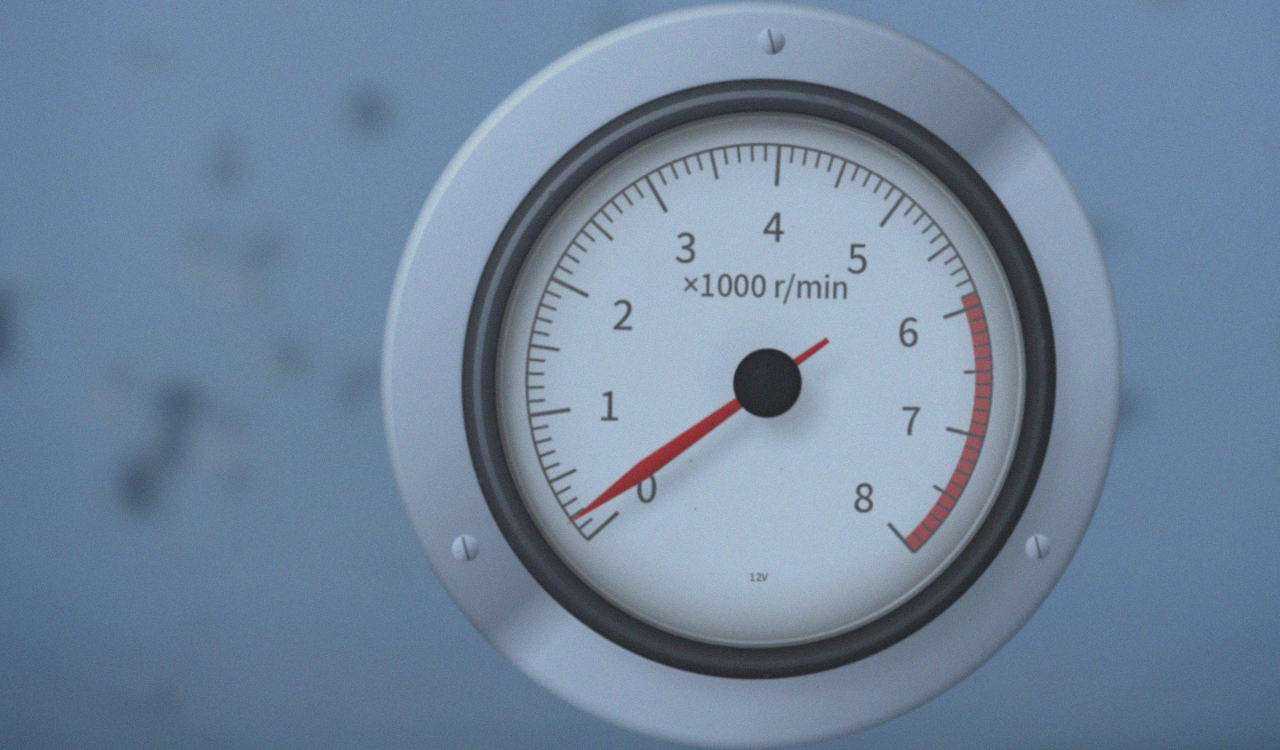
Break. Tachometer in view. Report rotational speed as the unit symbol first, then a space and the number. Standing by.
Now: rpm 200
